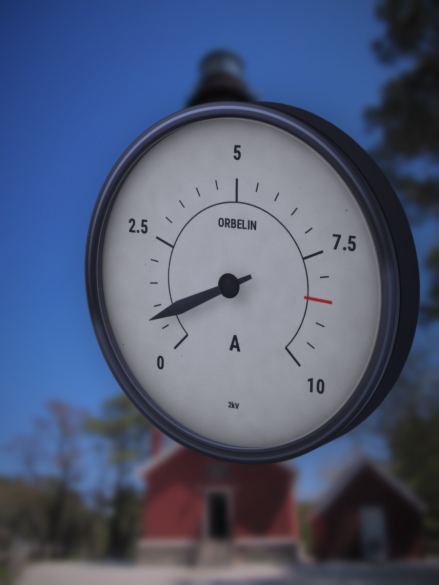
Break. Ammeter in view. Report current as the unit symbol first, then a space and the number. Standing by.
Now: A 0.75
